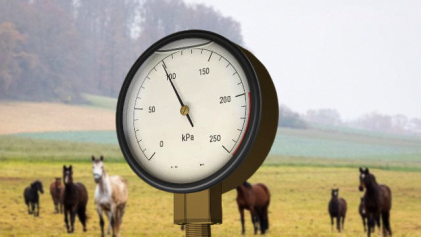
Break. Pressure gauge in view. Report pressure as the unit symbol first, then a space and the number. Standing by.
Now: kPa 100
